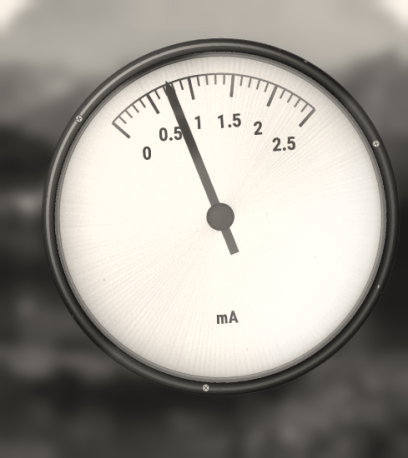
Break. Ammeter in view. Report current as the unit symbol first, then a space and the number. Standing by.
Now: mA 0.75
